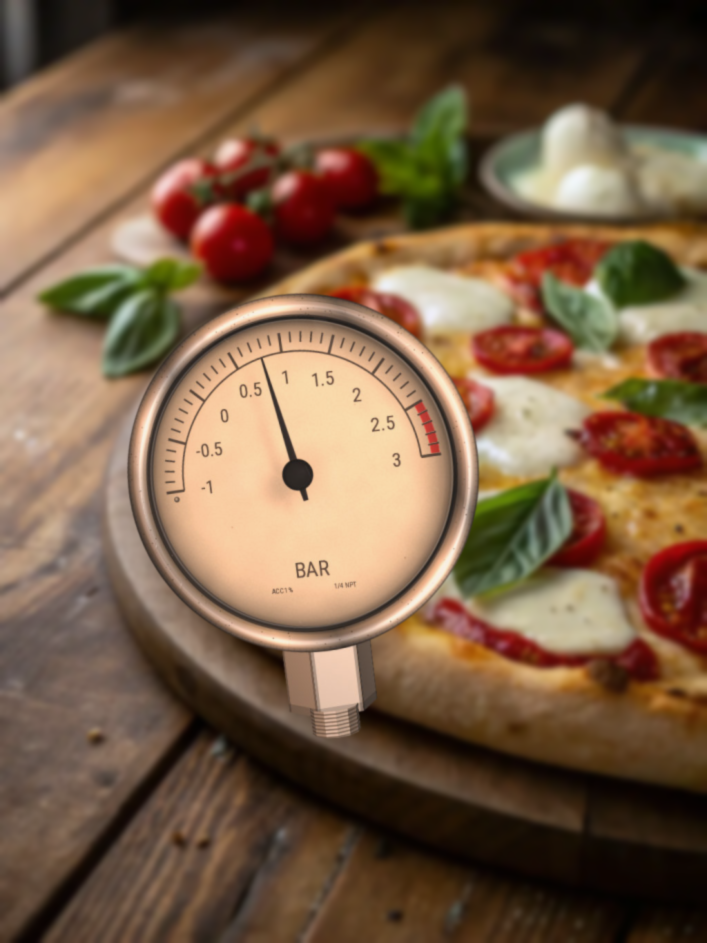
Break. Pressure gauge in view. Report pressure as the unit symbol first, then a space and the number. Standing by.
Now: bar 0.8
